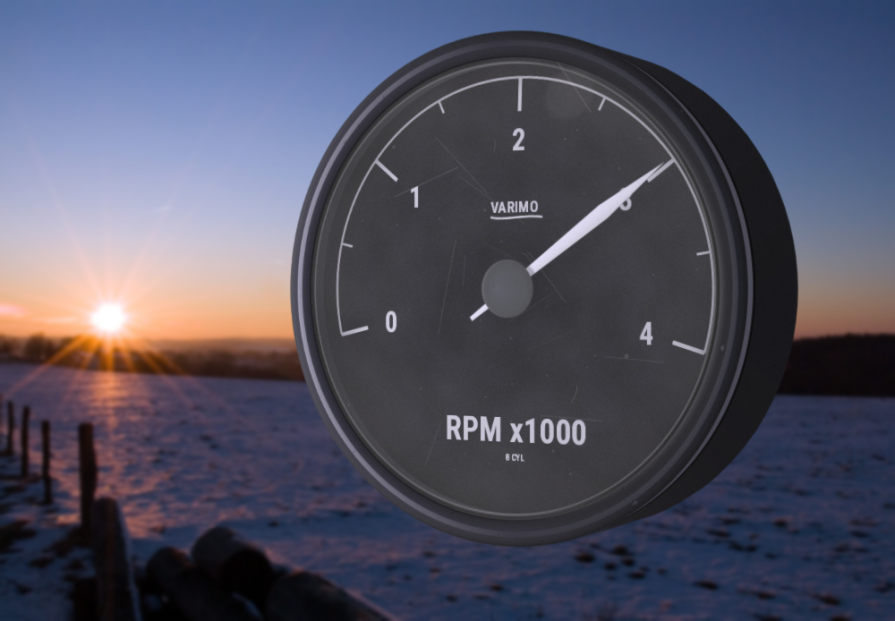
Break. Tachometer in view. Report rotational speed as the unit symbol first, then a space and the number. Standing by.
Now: rpm 3000
